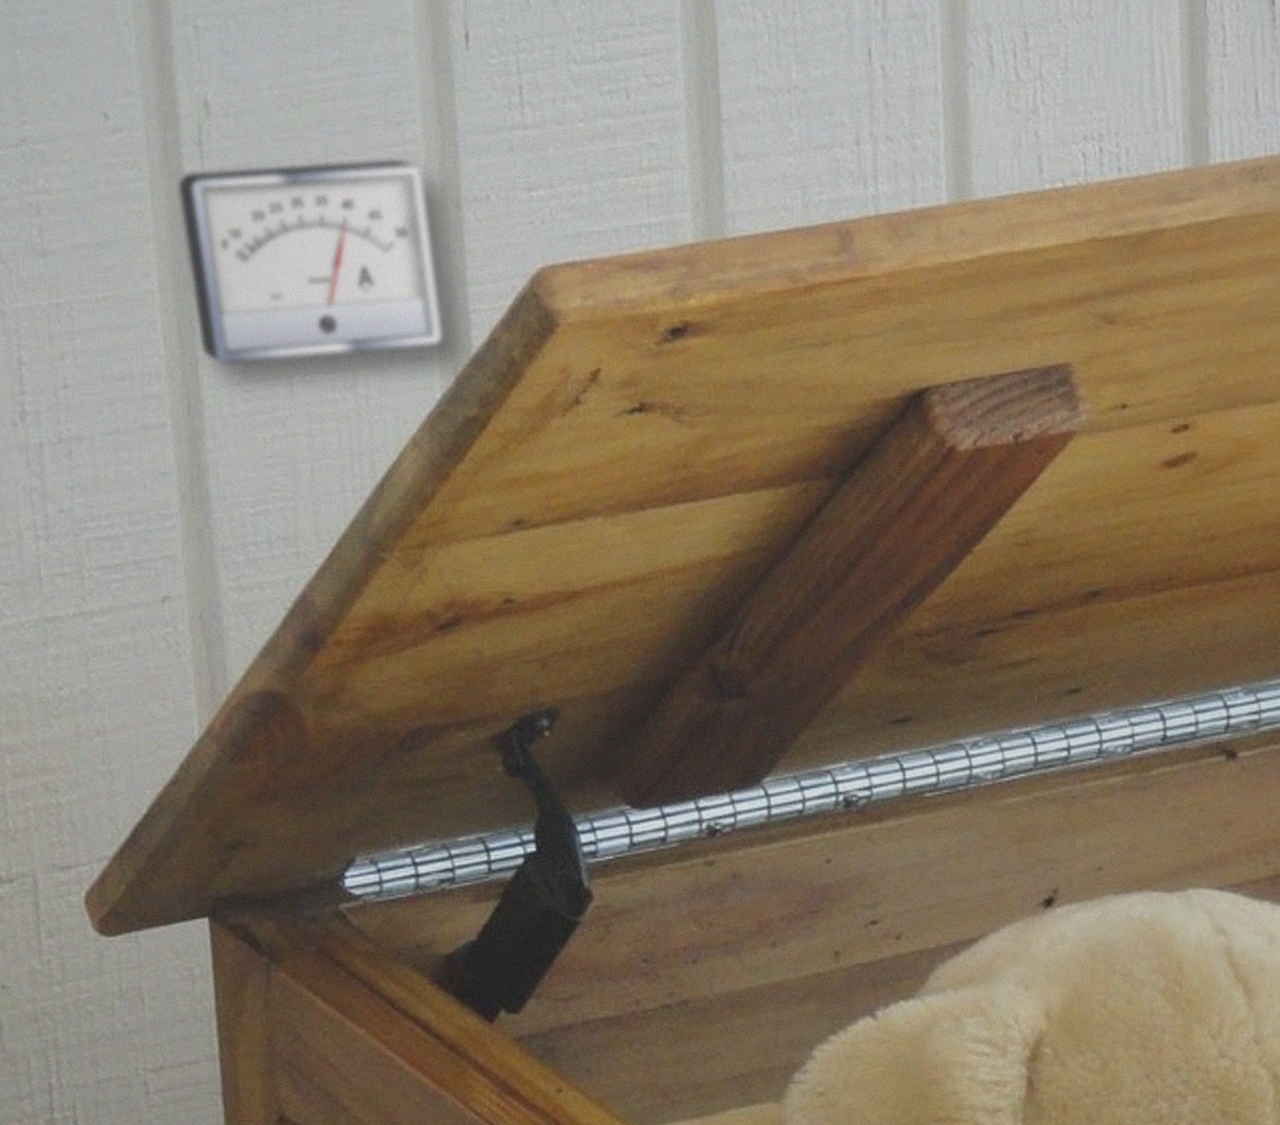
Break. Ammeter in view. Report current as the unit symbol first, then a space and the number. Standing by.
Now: A 40
